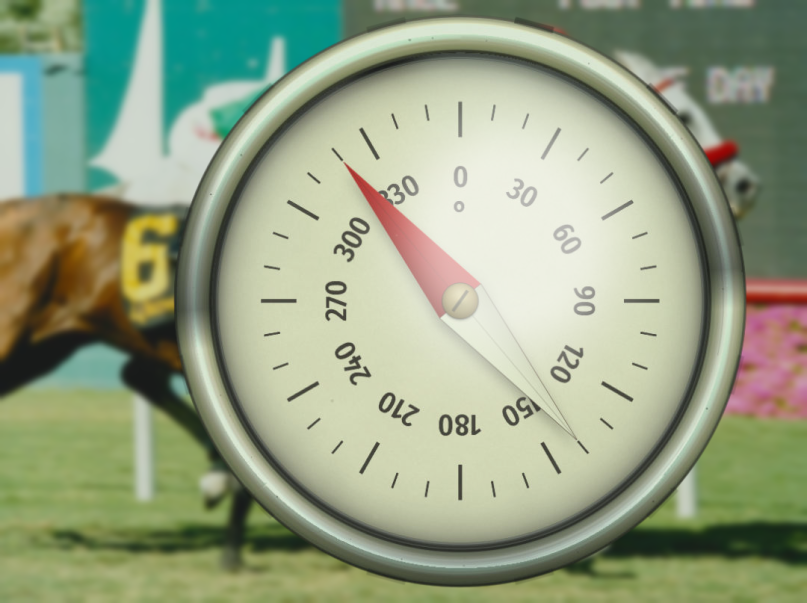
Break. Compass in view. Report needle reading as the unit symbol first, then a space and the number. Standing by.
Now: ° 320
